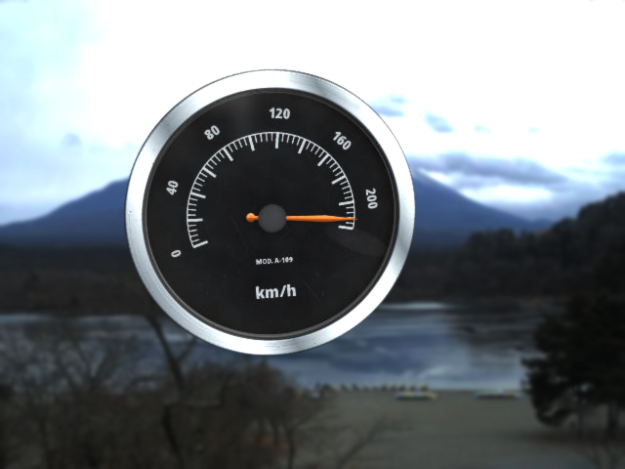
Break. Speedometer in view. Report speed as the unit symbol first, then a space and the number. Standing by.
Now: km/h 212
